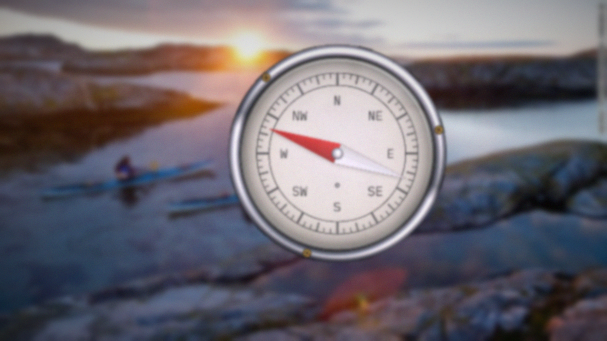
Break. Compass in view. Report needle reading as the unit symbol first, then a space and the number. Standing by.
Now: ° 290
